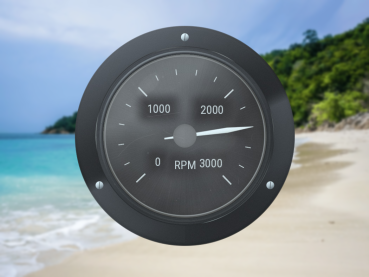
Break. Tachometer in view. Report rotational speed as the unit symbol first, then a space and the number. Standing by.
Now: rpm 2400
